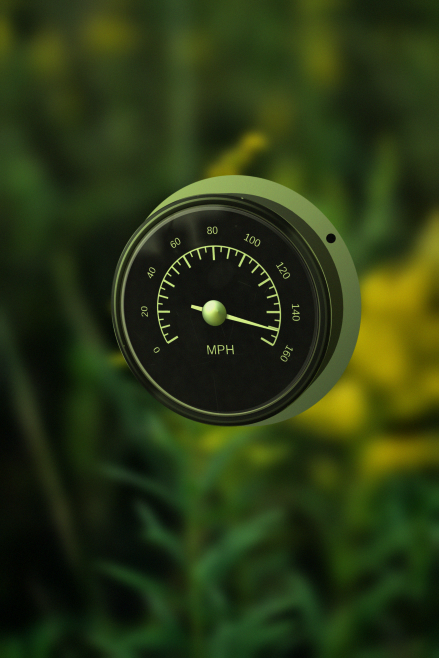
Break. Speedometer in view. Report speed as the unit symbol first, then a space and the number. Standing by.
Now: mph 150
